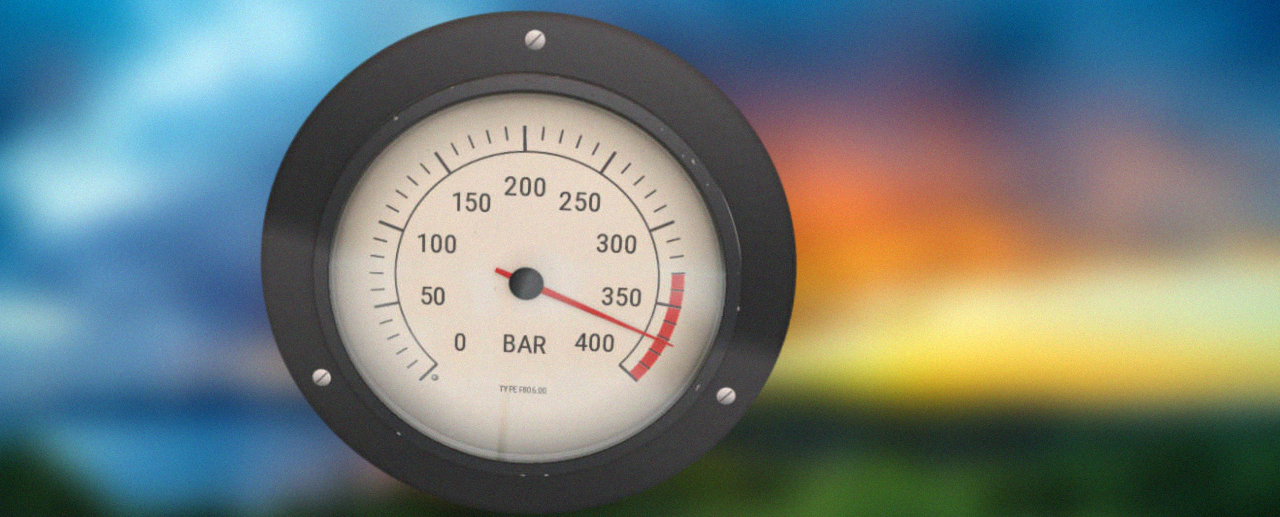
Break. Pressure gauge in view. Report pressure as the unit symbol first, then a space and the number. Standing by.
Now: bar 370
